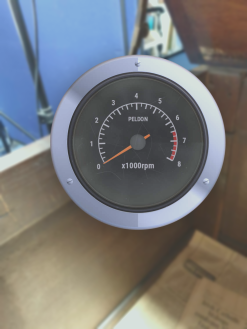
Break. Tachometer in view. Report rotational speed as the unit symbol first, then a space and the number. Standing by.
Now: rpm 0
